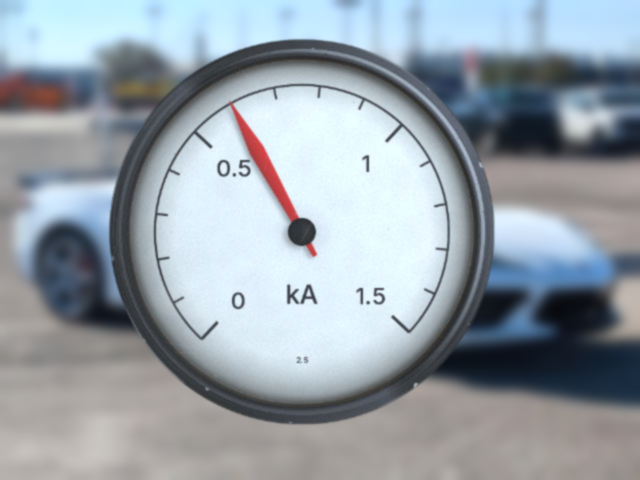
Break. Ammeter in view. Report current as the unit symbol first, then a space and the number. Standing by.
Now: kA 0.6
